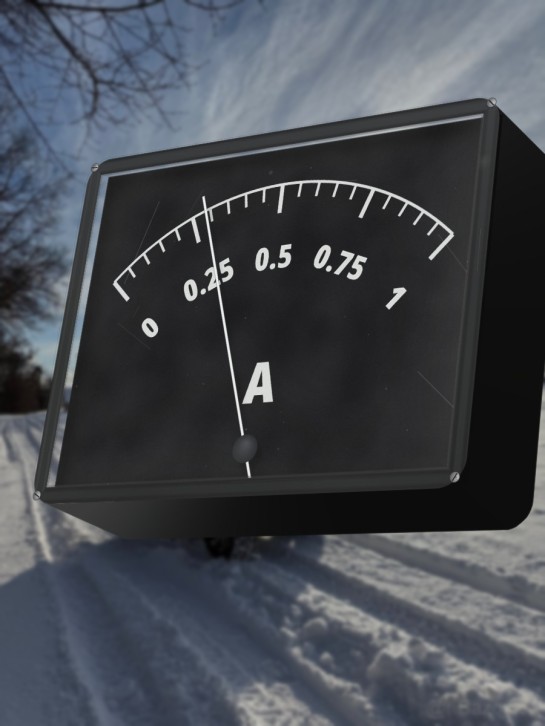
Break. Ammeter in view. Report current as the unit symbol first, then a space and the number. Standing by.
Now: A 0.3
